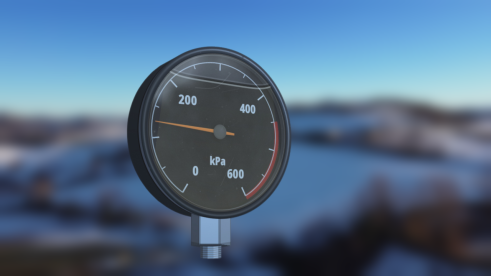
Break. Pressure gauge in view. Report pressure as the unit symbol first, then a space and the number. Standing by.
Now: kPa 125
